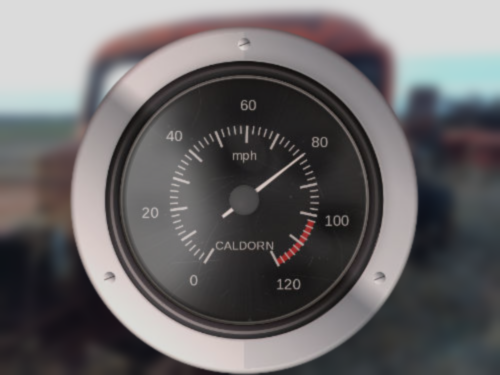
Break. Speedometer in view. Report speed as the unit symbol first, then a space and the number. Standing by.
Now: mph 80
